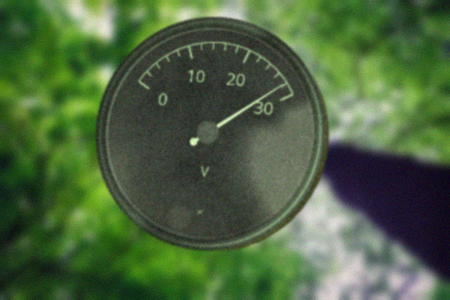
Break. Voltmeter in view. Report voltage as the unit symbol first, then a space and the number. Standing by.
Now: V 28
